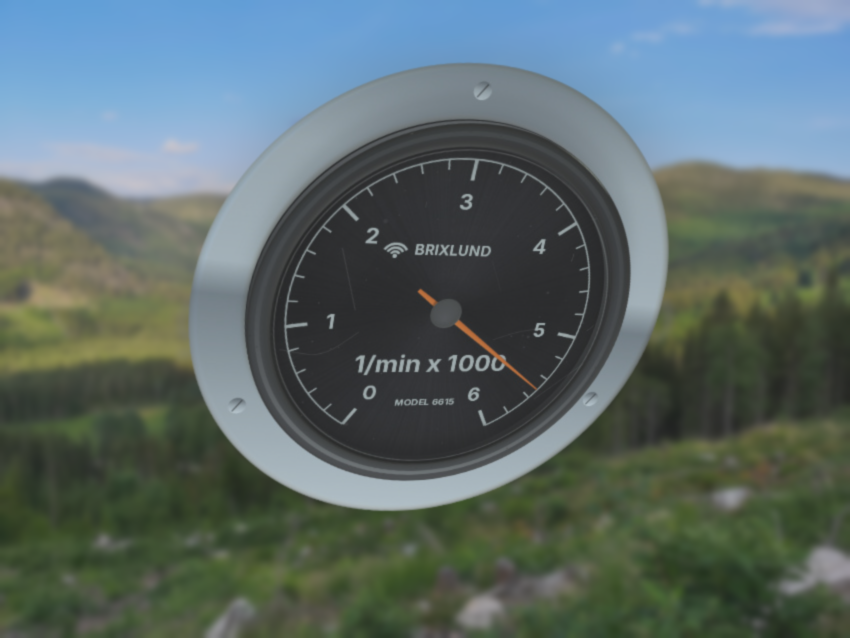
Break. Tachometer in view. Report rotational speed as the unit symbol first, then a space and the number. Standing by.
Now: rpm 5500
